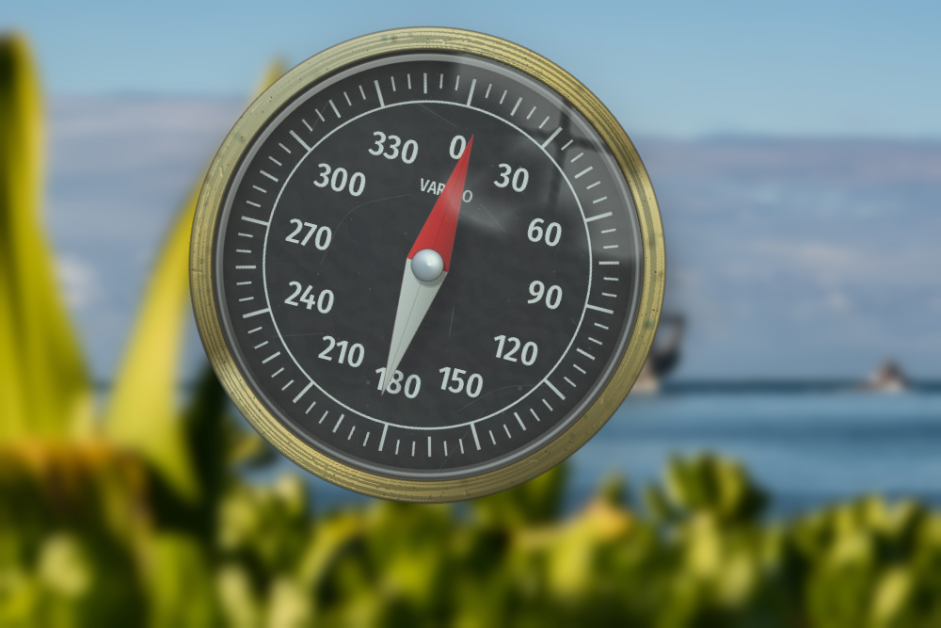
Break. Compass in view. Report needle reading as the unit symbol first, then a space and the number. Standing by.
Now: ° 5
